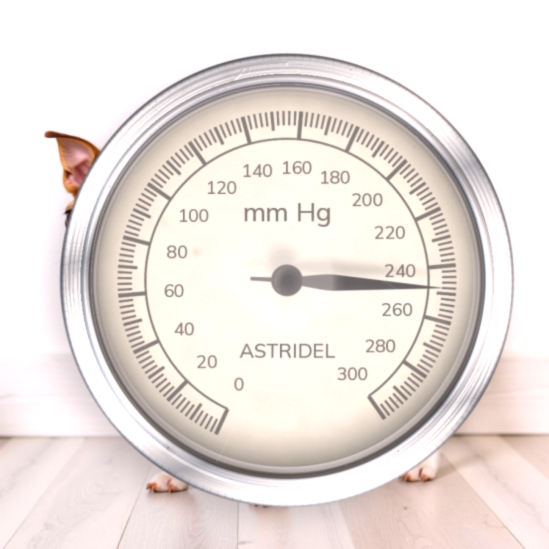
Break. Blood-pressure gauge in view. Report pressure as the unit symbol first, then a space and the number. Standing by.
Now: mmHg 248
